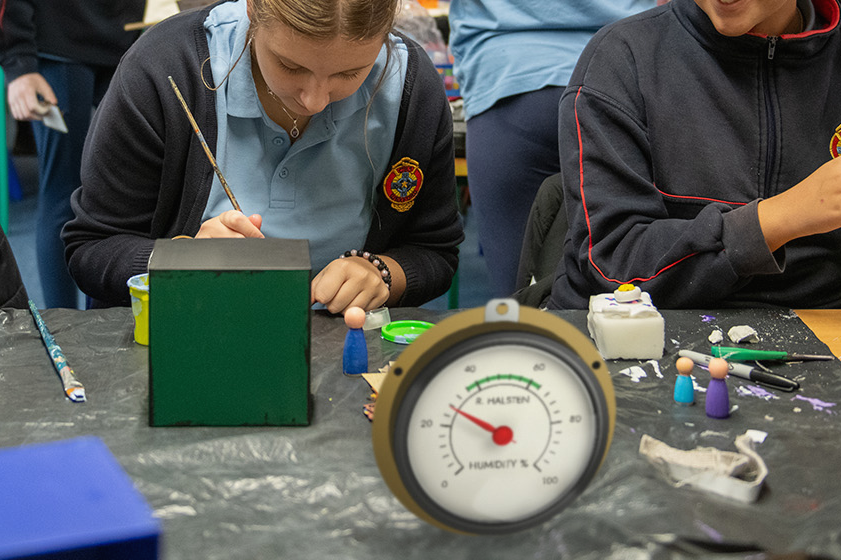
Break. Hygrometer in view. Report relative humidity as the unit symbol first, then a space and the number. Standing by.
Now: % 28
